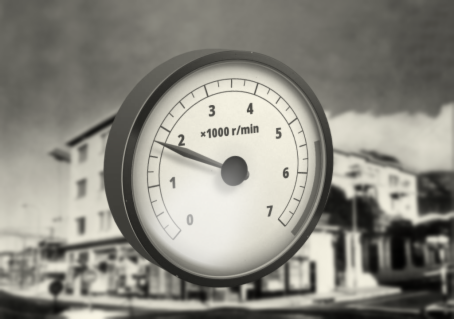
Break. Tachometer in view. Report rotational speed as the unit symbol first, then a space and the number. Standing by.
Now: rpm 1750
